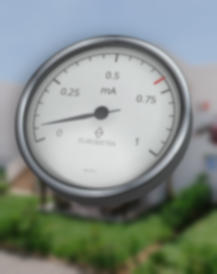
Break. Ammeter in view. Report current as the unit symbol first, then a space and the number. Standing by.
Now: mA 0.05
